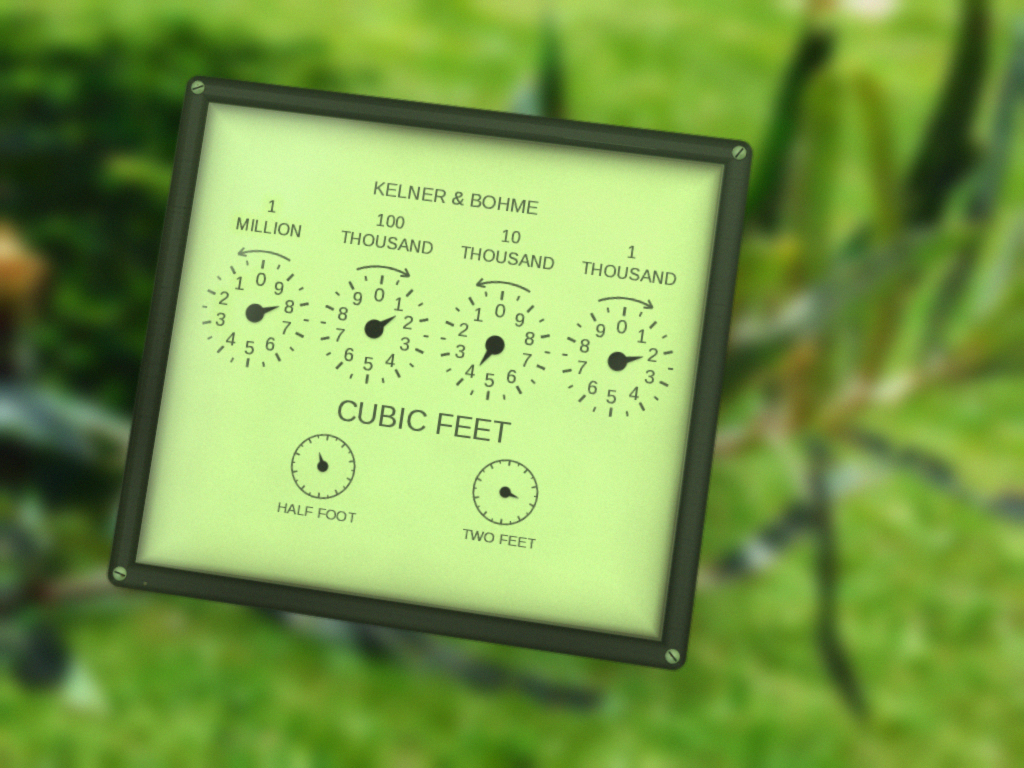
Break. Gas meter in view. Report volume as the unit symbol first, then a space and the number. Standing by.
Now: ft³ 814200
